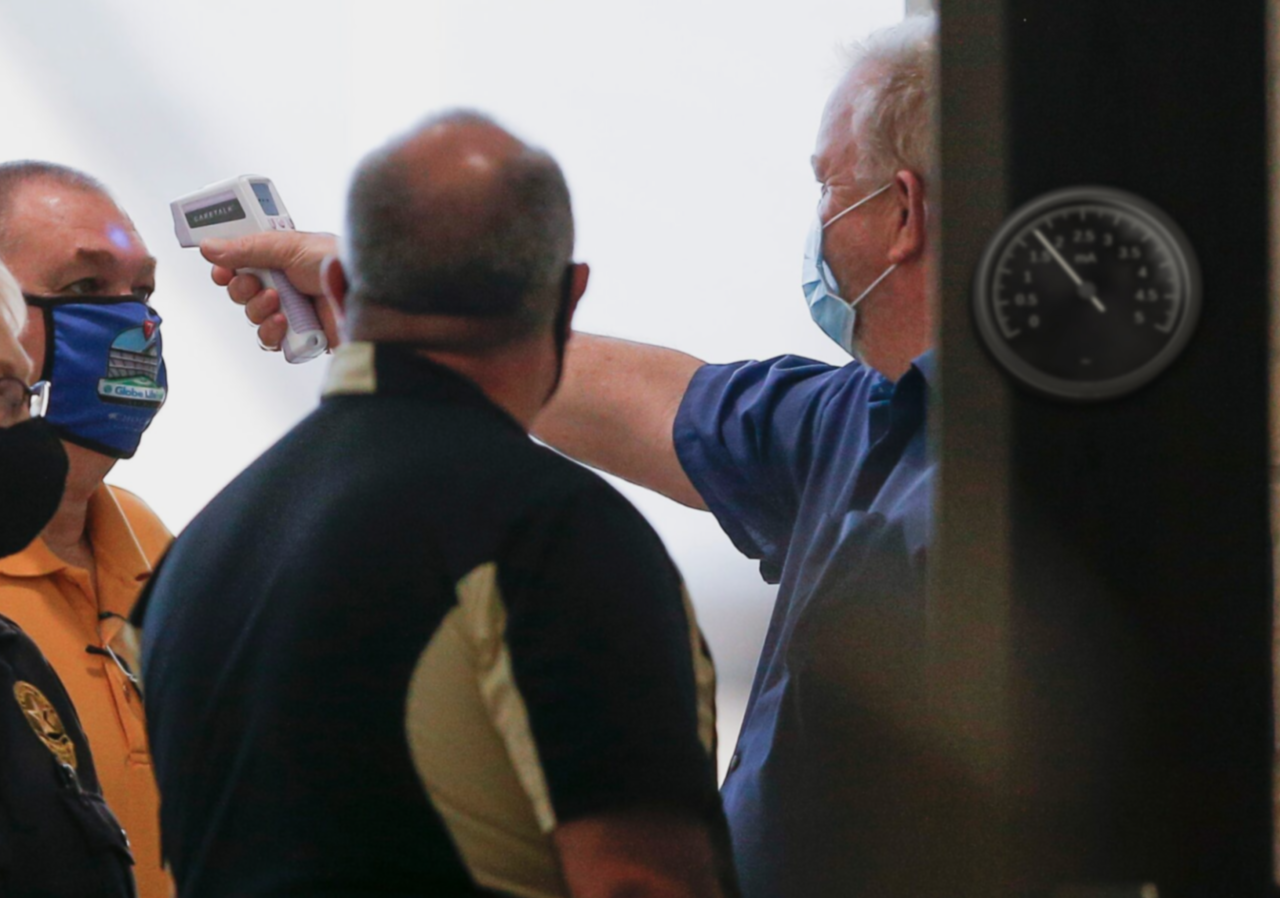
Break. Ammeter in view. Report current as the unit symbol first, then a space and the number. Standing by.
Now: mA 1.75
